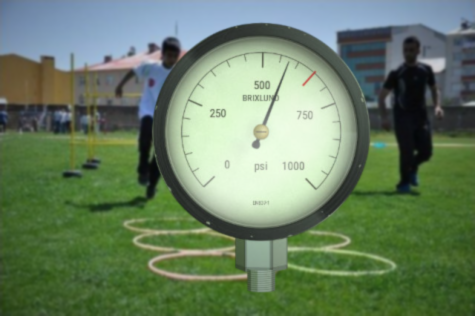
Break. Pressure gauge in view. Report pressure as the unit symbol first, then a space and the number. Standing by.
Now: psi 575
